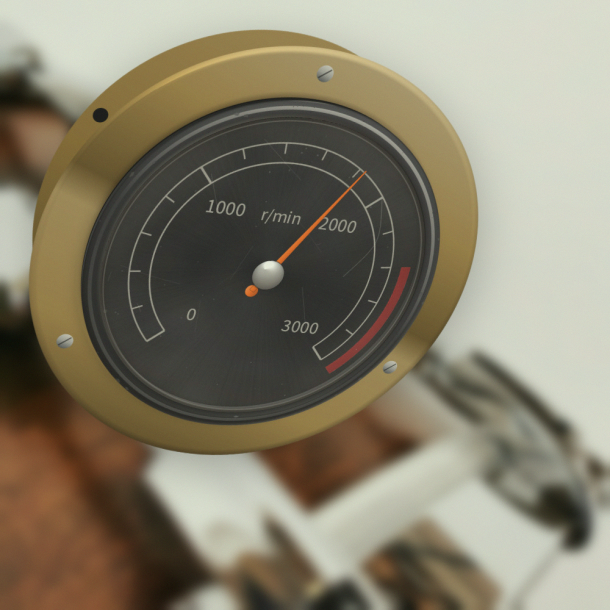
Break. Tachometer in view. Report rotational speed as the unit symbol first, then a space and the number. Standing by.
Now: rpm 1800
